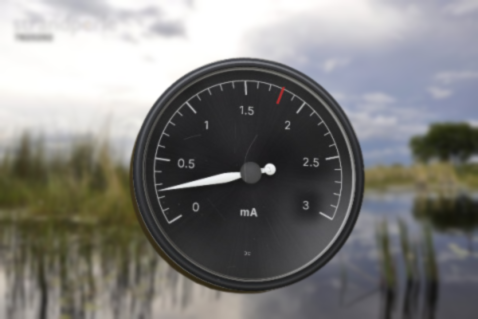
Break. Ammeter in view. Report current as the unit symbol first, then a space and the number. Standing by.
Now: mA 0.25
